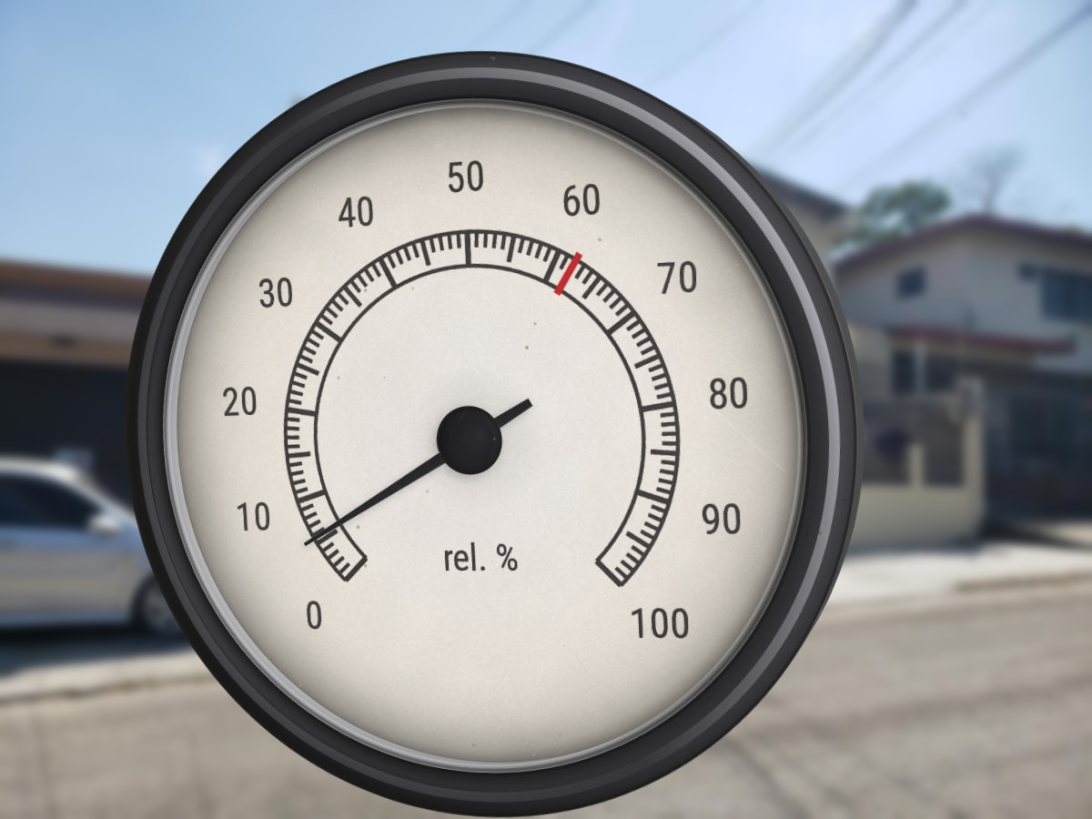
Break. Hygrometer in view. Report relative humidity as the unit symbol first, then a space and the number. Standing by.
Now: % 5.5
